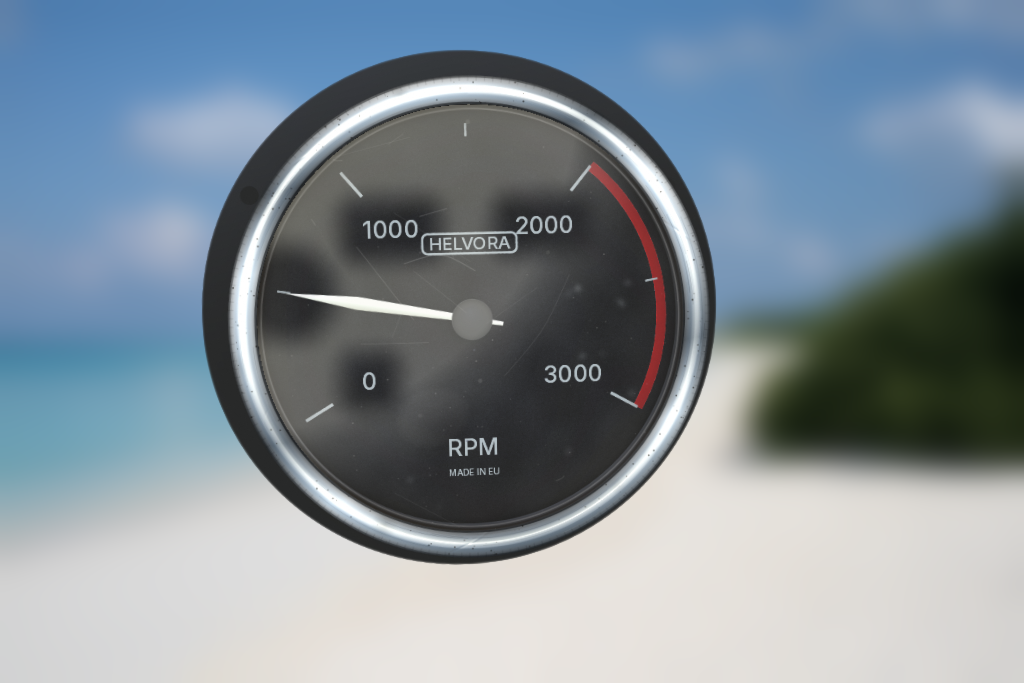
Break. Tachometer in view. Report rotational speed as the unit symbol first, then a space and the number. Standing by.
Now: rpm 500
